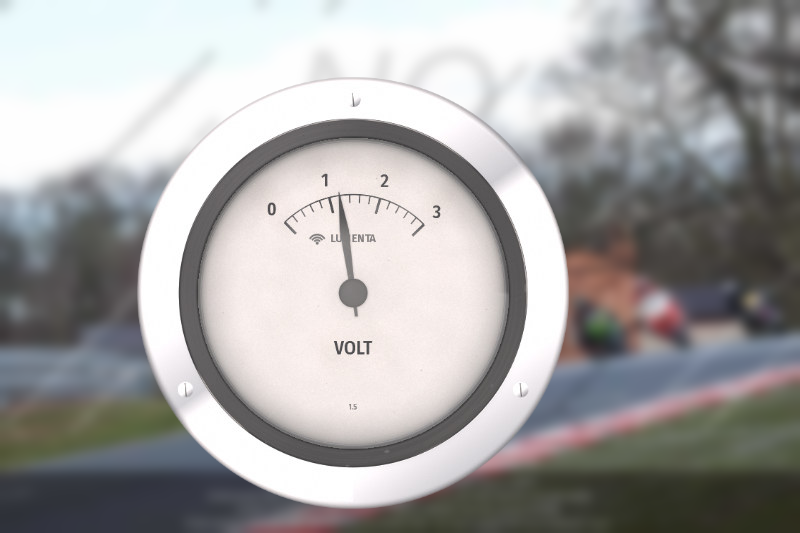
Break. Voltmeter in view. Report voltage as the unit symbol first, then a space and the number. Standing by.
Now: V 1.2
